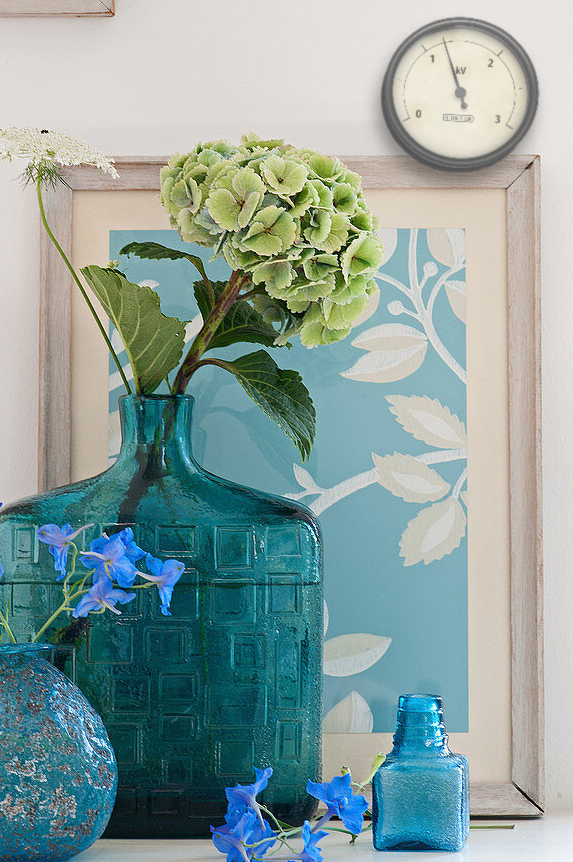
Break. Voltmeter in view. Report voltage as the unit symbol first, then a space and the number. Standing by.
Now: kV 1.25
